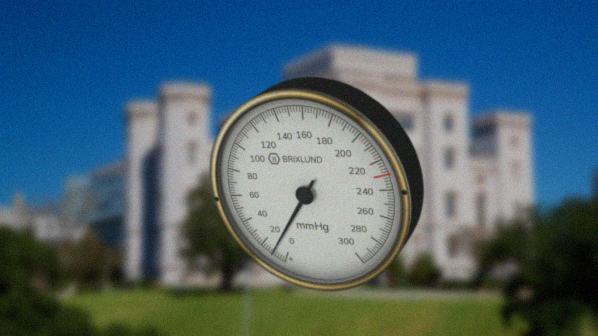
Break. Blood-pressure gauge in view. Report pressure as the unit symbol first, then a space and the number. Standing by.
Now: mmHg 10
